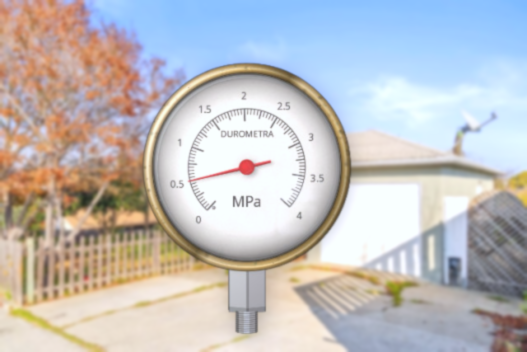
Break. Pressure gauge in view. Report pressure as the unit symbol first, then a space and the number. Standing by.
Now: MPa 0.5
